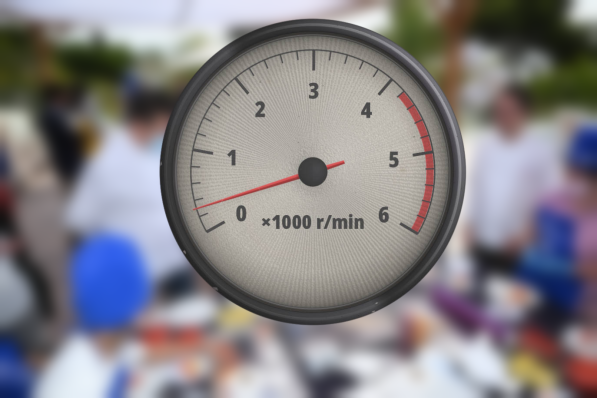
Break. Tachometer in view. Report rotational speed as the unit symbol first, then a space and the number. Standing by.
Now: rpm 300
